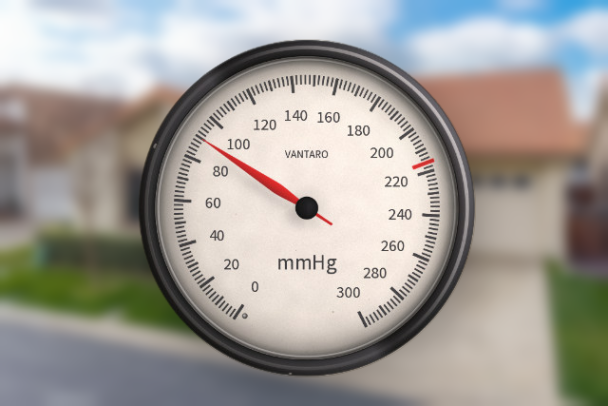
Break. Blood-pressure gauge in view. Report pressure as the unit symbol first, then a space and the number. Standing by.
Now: mmHg 90
